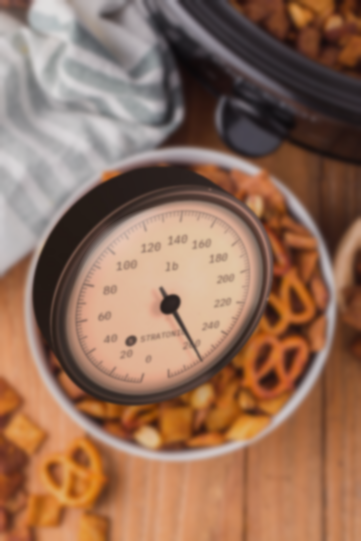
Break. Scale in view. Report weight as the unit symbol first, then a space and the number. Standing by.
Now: lb 260
